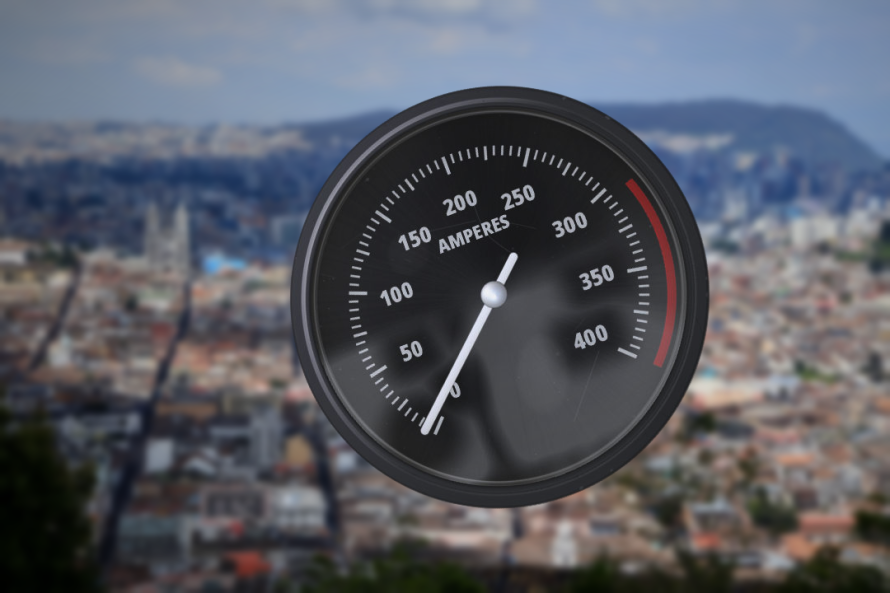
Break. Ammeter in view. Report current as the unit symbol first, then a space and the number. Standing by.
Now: A 5
